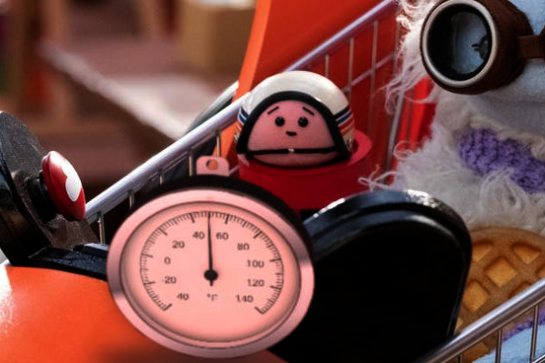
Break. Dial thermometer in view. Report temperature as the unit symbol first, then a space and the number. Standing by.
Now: °F 50
